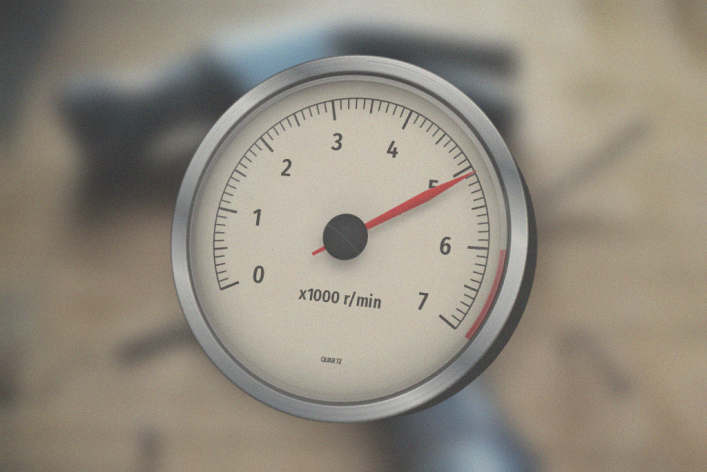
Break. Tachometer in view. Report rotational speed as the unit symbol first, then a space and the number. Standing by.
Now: rpm 5100
